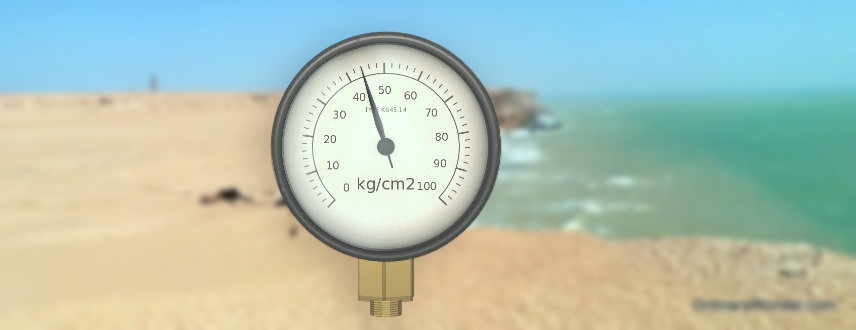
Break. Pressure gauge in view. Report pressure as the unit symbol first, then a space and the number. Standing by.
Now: kg/cm² 44
